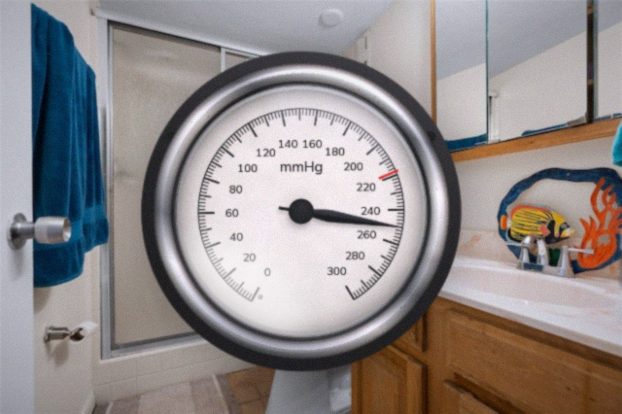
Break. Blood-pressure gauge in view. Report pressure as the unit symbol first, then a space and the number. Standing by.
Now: mmHg 250
